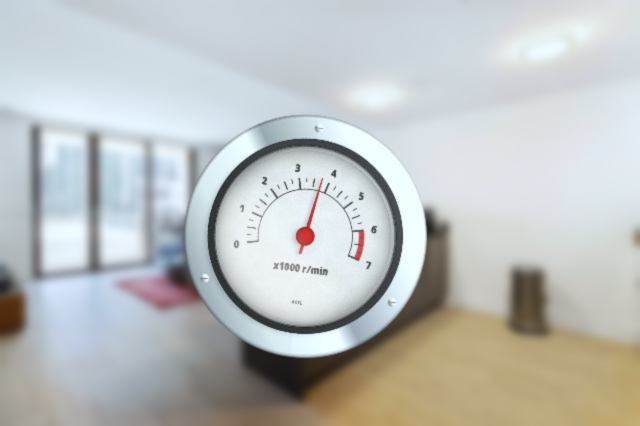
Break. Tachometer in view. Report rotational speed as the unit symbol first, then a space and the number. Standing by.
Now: rpm 3750
